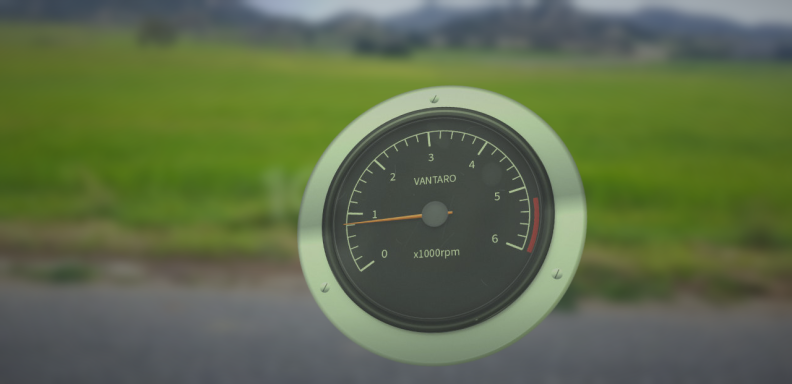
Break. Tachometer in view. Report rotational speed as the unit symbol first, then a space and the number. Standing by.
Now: rpm 800
